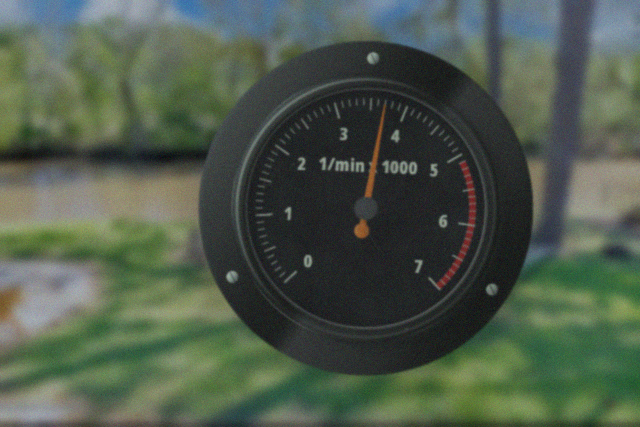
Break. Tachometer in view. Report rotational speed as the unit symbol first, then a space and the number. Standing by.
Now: rpm 3700
